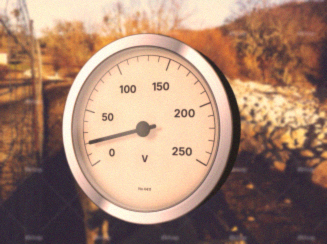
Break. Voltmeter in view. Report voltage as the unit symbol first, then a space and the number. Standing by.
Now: V 20
